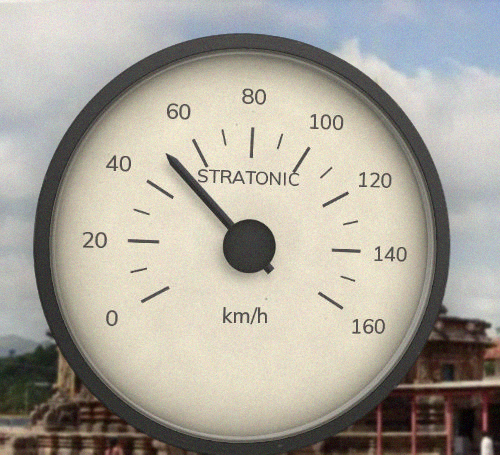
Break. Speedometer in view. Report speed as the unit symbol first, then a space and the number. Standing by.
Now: km/h 50
